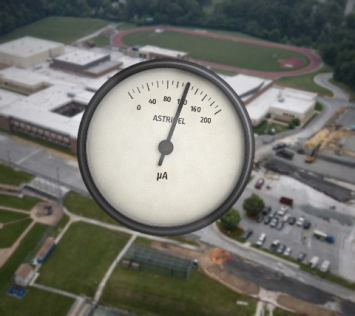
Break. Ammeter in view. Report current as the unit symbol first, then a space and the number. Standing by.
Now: µA 120
